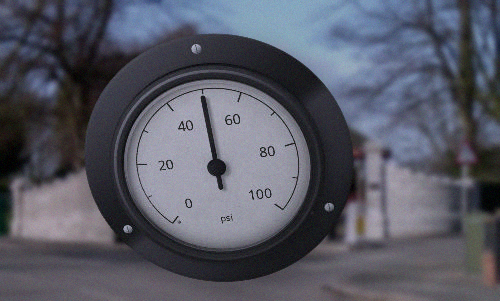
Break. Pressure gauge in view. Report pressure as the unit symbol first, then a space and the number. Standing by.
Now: psi 50
